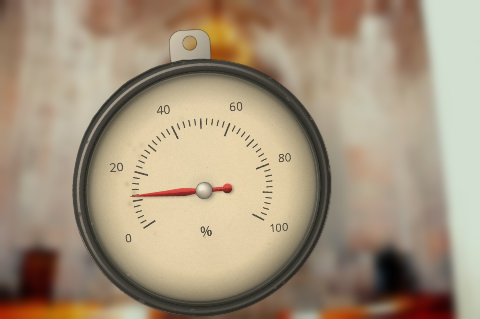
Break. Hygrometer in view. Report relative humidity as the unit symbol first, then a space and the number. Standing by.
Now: % 12
